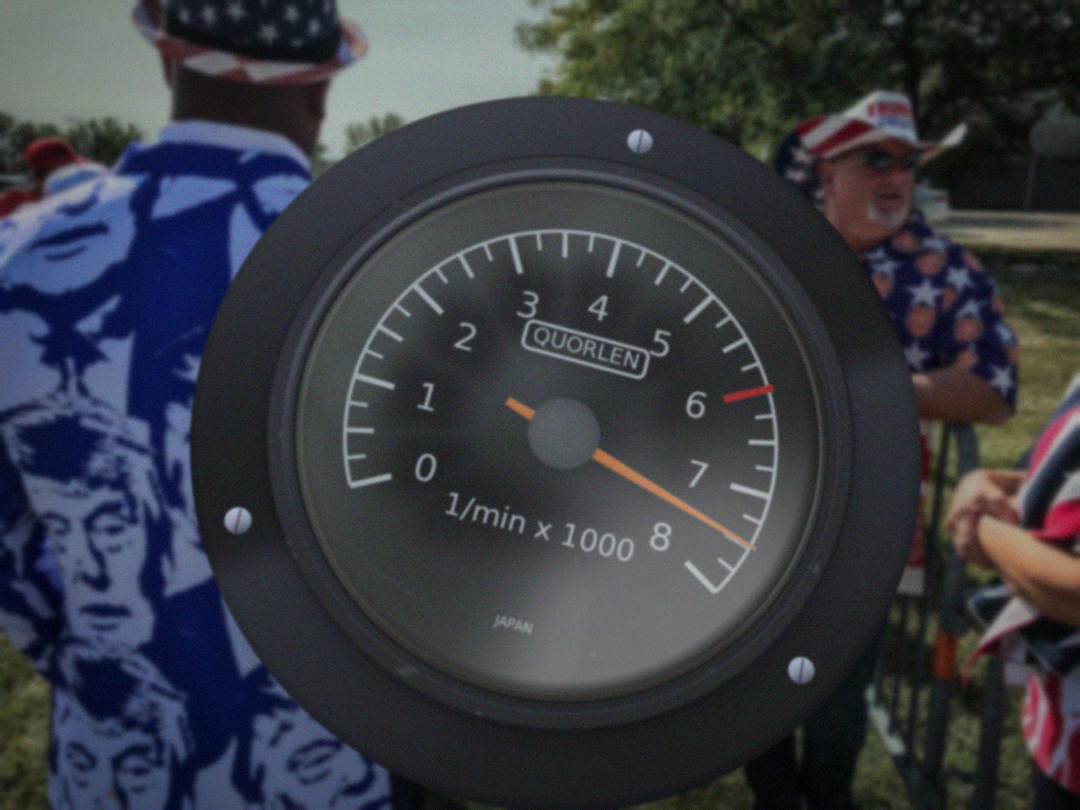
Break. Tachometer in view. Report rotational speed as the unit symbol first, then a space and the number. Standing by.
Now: rpm 7500
